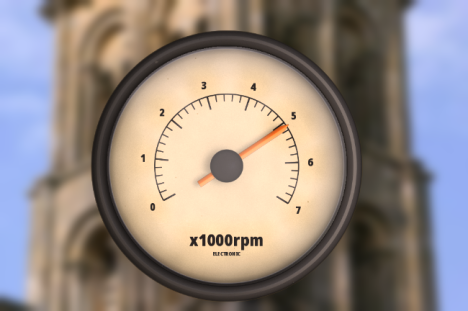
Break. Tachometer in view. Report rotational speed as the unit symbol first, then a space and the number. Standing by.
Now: rpm 5100
